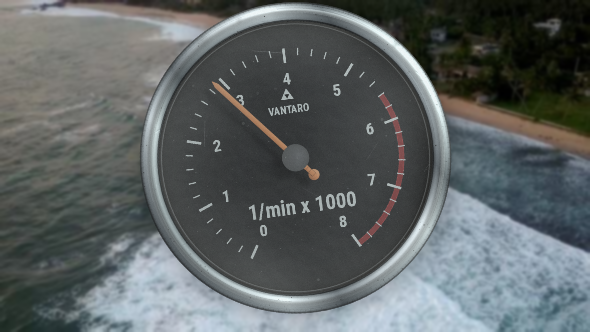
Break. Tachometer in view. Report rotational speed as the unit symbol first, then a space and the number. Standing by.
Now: rpm 2900
